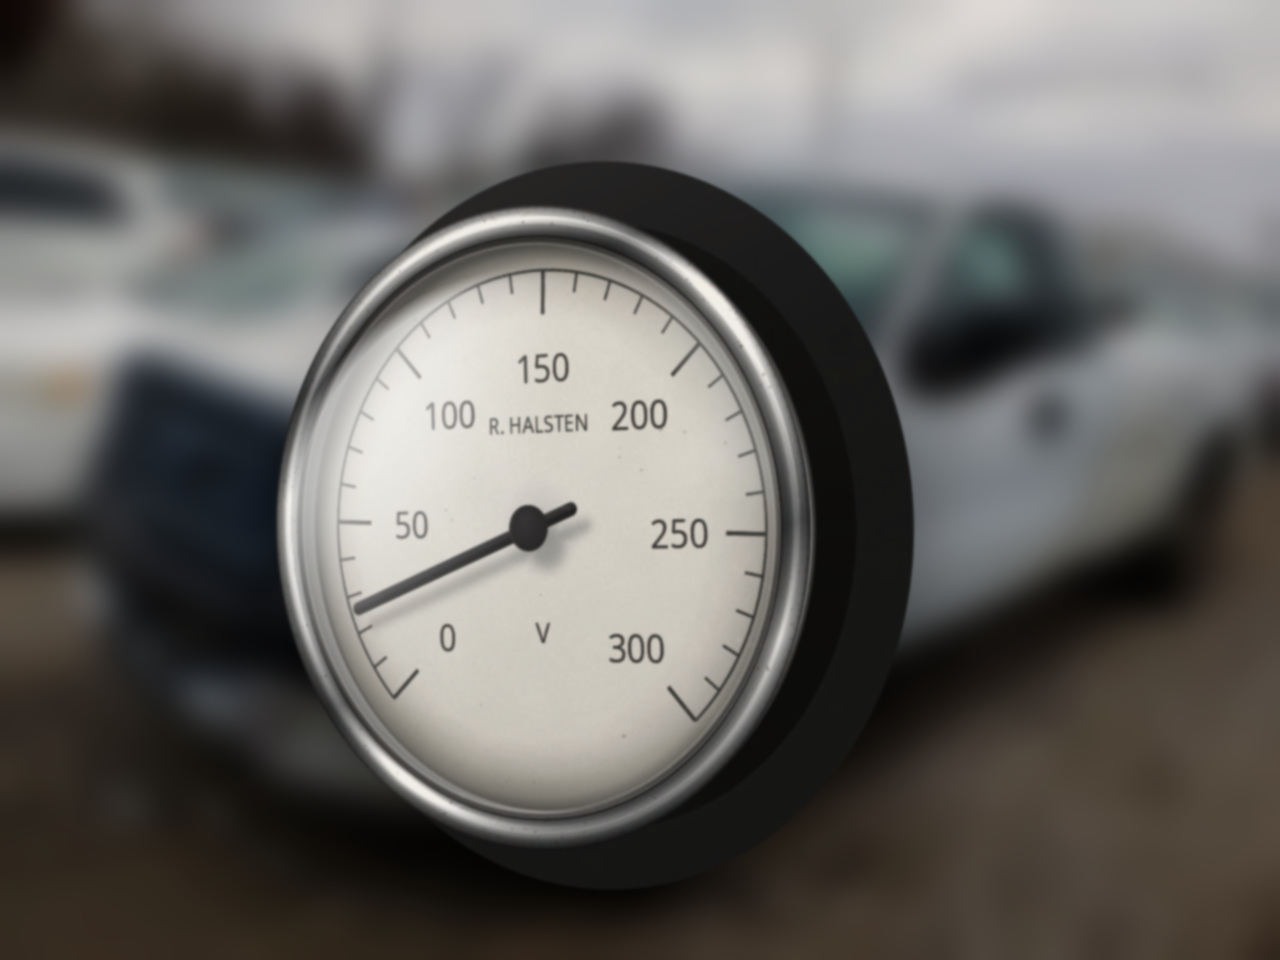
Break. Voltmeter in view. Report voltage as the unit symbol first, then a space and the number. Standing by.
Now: V 25
